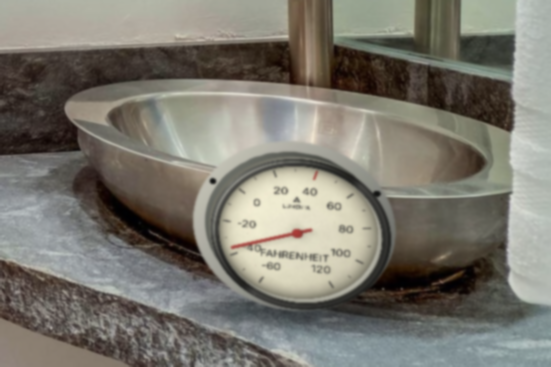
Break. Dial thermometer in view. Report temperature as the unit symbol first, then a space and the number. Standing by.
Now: °F -35
